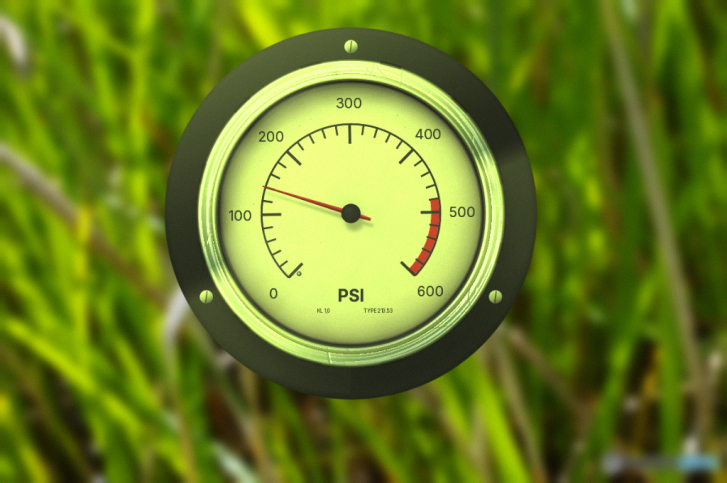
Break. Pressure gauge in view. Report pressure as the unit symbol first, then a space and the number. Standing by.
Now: psi 140
